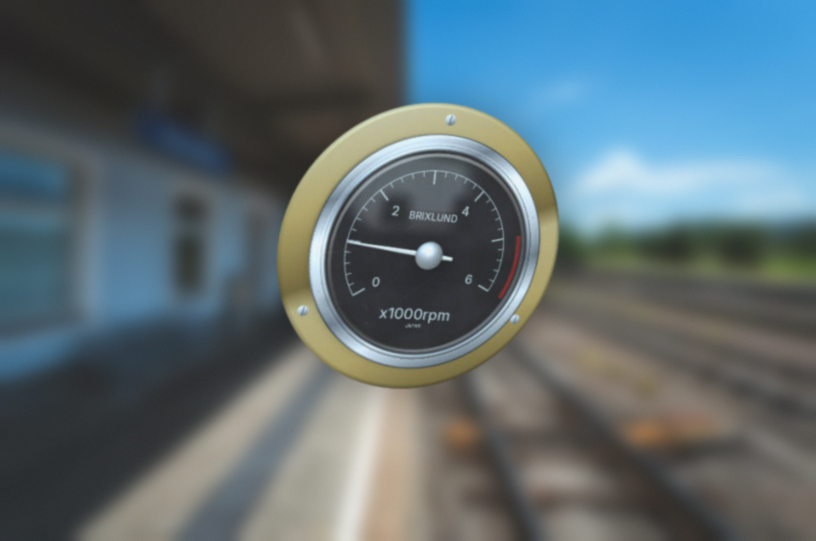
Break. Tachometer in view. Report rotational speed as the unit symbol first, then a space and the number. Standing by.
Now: rpm 1000
